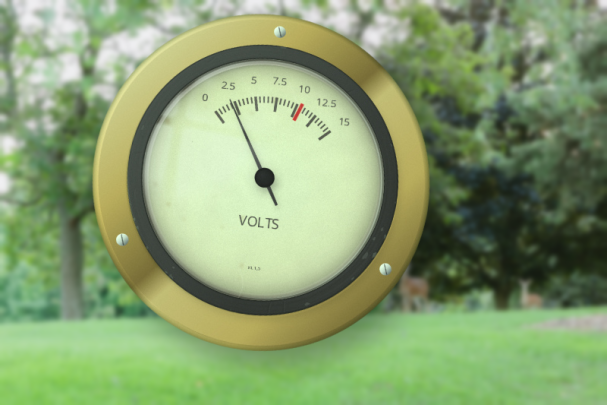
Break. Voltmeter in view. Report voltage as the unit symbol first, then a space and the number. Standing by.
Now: V 2
